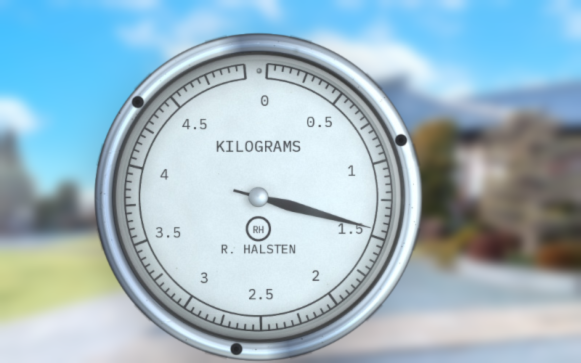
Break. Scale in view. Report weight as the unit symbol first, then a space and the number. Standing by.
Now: kg 1.45
